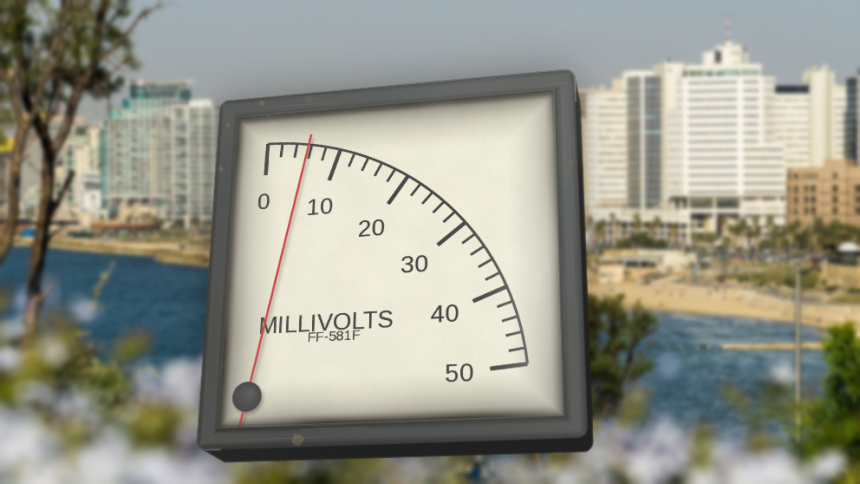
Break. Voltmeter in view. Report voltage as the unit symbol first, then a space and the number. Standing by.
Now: mV 6
